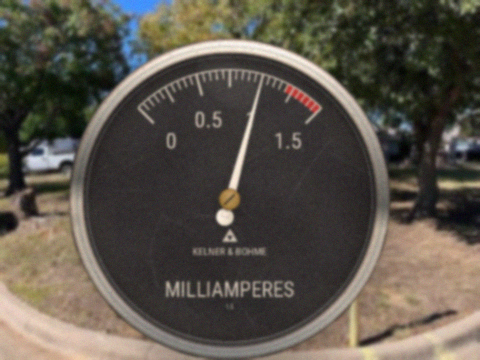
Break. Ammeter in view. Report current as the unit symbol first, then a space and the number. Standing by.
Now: mA 1
